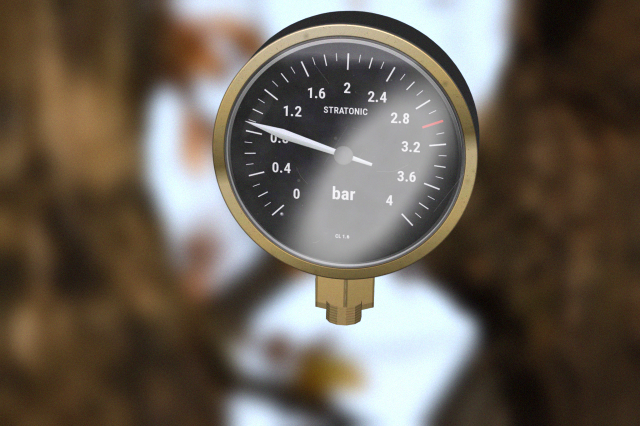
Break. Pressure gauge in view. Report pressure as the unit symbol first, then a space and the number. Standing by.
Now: bar 0.9
